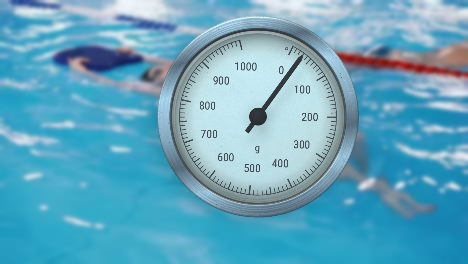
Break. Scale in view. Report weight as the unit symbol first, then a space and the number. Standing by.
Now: g 30
